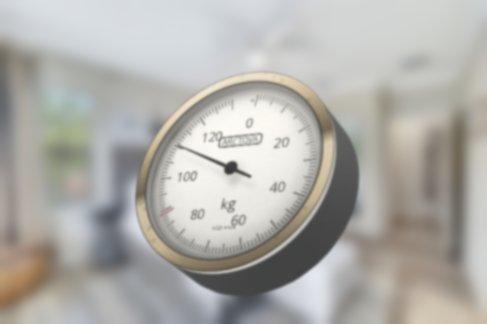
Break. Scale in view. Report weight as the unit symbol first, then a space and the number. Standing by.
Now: kg 110
